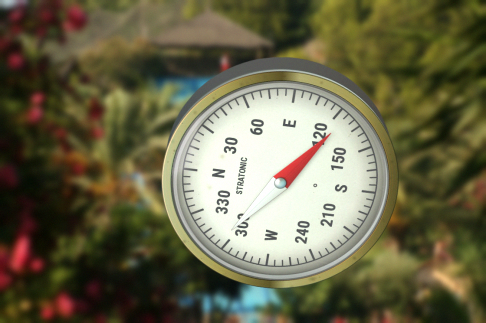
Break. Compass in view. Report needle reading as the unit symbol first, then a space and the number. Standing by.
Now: ° 125
